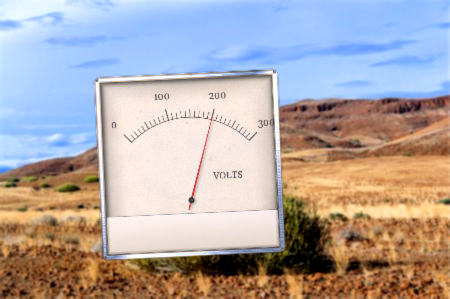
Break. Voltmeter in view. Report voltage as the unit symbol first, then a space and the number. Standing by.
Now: V 200
